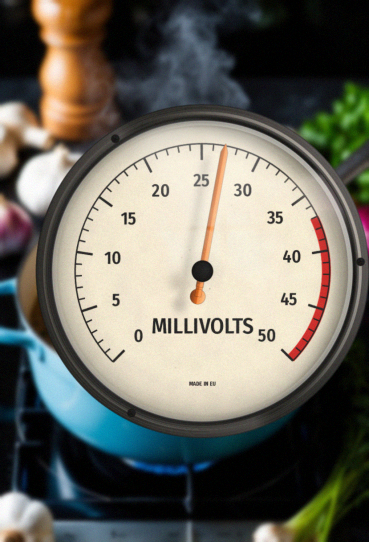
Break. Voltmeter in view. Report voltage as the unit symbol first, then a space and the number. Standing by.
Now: mV 27
